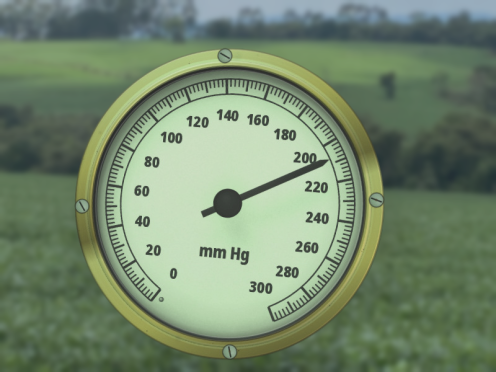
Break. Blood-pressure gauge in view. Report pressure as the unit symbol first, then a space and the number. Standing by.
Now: mmHg 208
